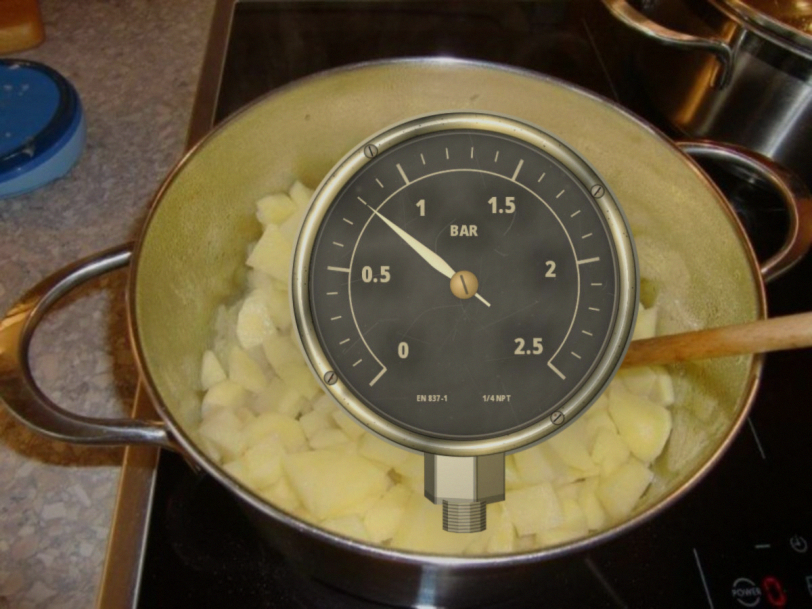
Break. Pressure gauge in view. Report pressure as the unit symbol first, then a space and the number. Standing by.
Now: bar 0.8
